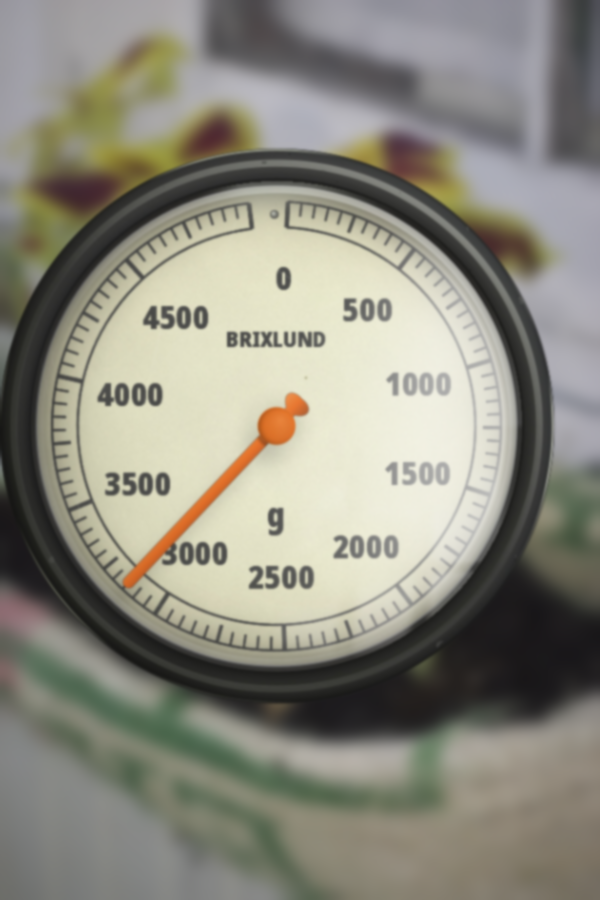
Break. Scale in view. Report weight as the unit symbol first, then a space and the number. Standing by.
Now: g 3150
